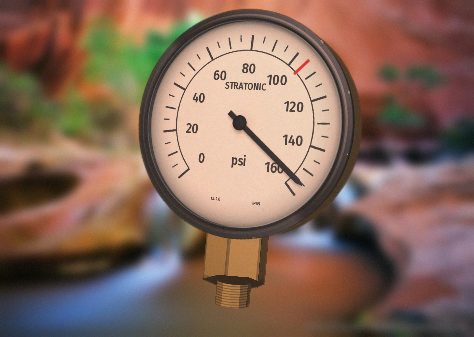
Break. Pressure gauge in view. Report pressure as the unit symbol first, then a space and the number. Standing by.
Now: psi 155
